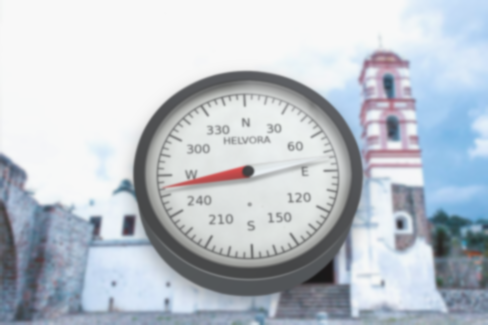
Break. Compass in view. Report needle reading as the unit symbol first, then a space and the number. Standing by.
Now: ° 260
